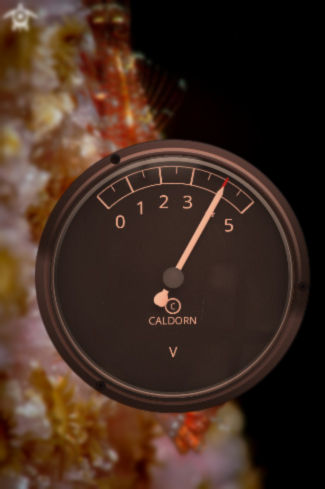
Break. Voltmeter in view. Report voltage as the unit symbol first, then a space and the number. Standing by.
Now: V 4
